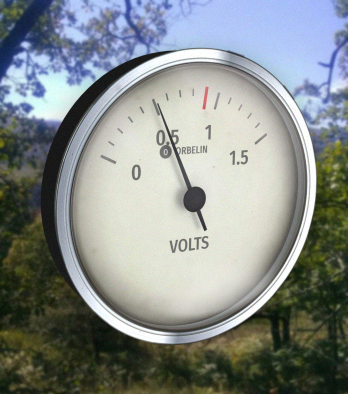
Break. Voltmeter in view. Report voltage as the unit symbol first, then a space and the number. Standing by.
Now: V 0.5
